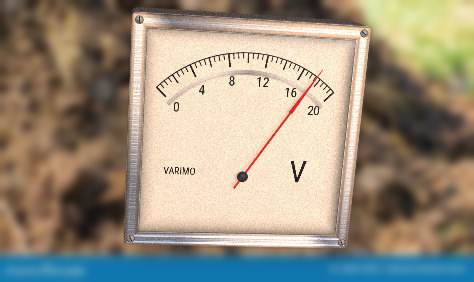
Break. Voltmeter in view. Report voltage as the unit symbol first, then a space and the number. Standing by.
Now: V 17.5
